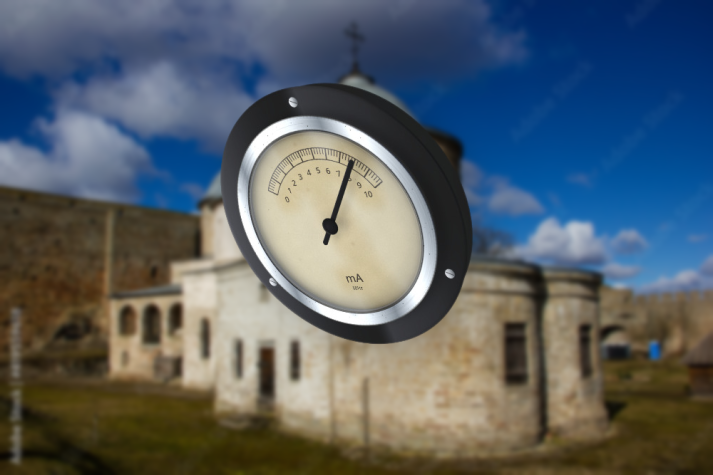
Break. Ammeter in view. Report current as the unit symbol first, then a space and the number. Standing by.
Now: mA 8
